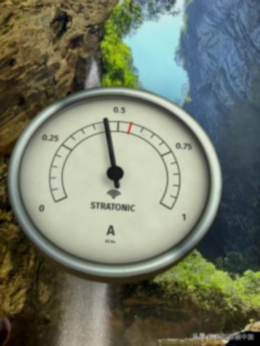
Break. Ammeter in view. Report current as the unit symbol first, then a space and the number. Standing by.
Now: A 0.45
